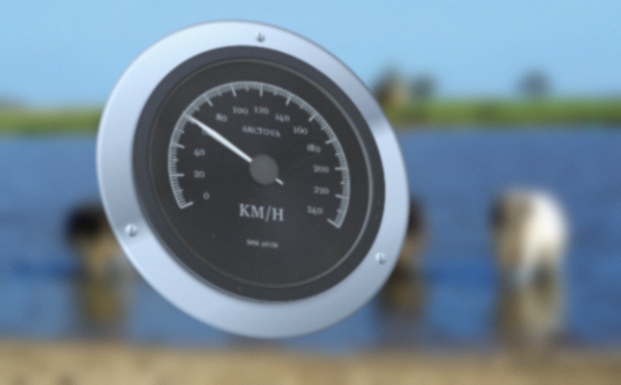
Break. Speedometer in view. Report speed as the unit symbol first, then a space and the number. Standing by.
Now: km/h 60
